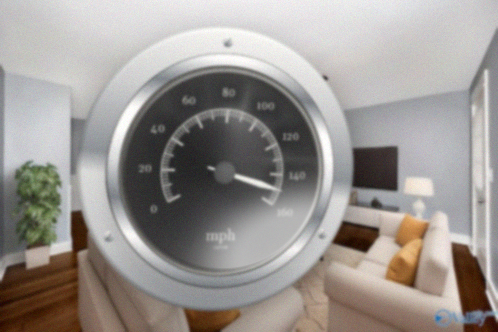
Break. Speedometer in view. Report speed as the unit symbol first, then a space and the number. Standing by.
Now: mph 150
